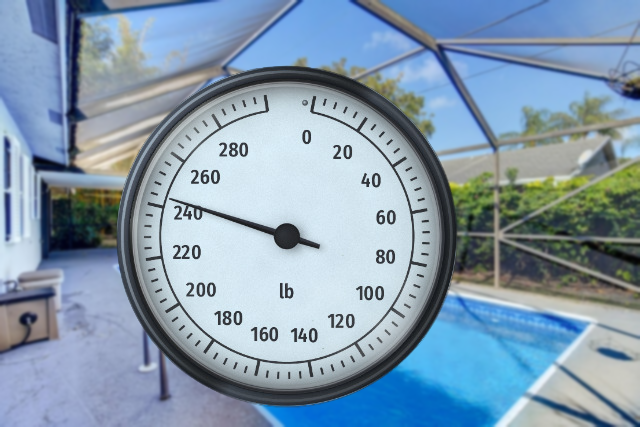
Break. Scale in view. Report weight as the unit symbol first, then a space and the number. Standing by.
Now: lb 244
